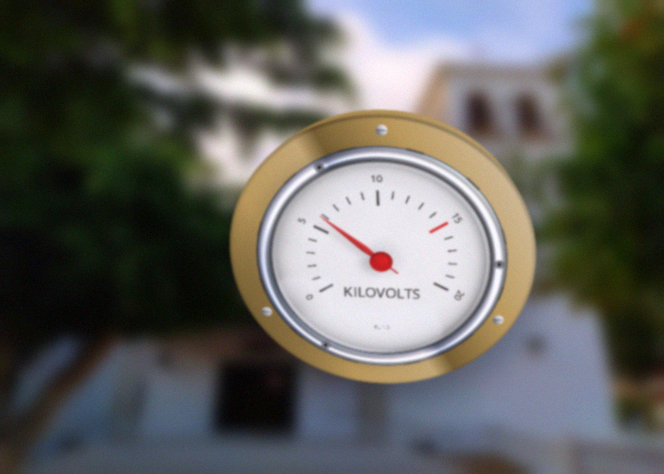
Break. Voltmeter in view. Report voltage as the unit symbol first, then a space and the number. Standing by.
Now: kV 6
